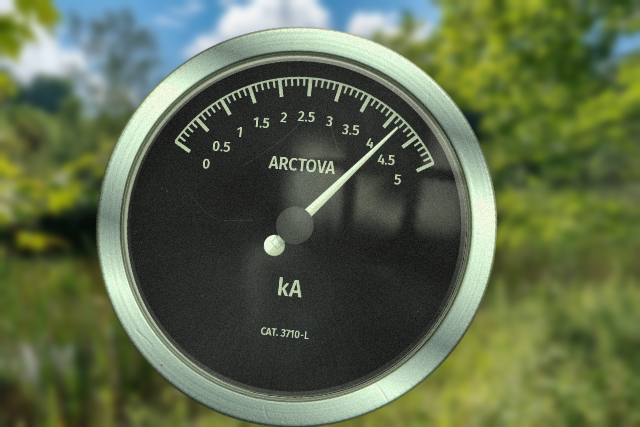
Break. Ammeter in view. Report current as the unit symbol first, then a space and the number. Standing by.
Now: kA 4.2
